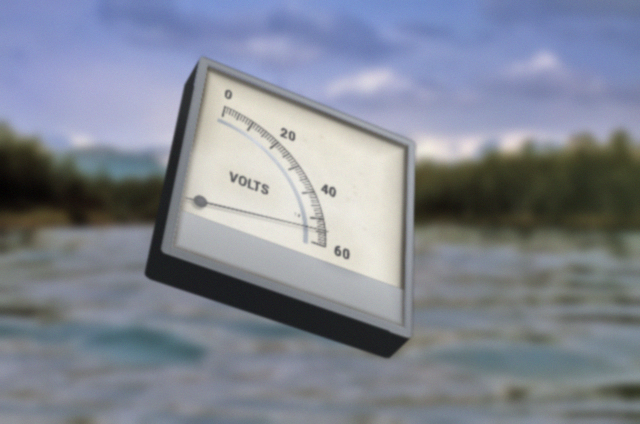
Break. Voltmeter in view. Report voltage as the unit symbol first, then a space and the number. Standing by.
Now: V 55
